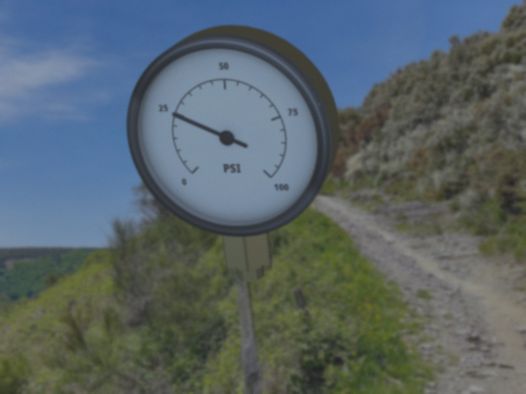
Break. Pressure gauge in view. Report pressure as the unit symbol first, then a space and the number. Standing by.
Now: psi 25
